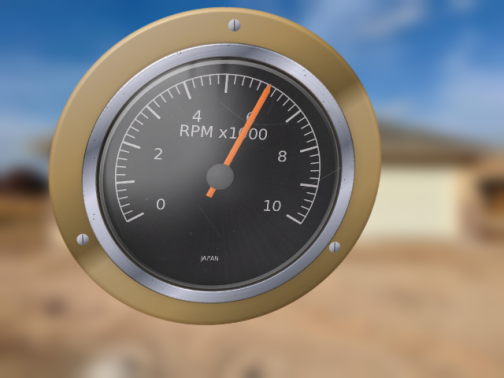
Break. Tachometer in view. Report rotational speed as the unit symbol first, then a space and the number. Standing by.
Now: rpm 6000
